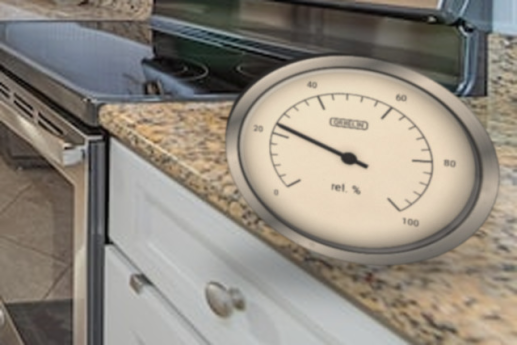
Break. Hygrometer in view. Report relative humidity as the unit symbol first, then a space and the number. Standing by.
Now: % 24
